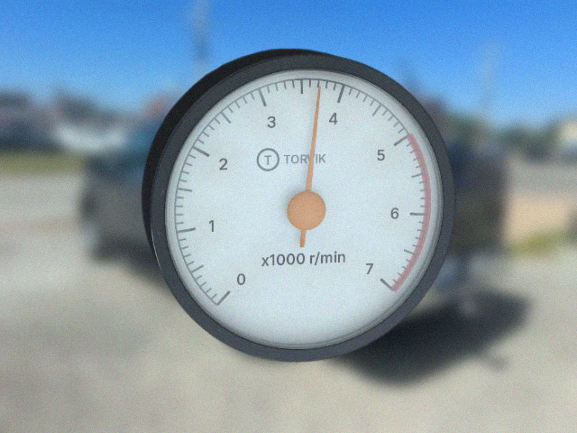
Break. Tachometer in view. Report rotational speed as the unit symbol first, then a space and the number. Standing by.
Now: rpm 3700
